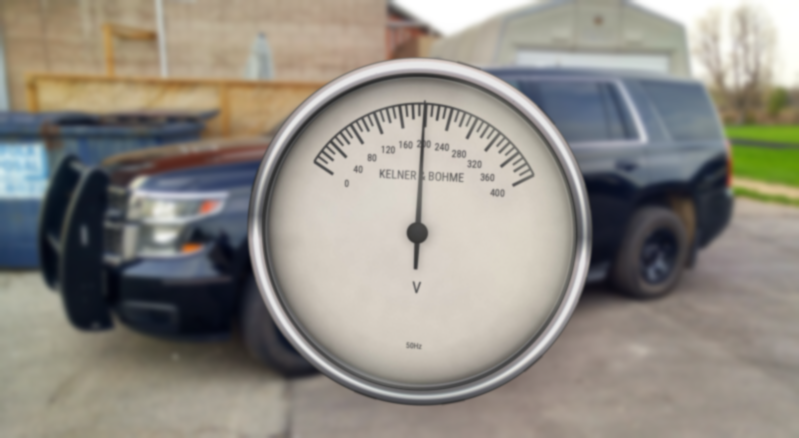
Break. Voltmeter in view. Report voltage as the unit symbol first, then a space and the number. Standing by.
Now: V 200
